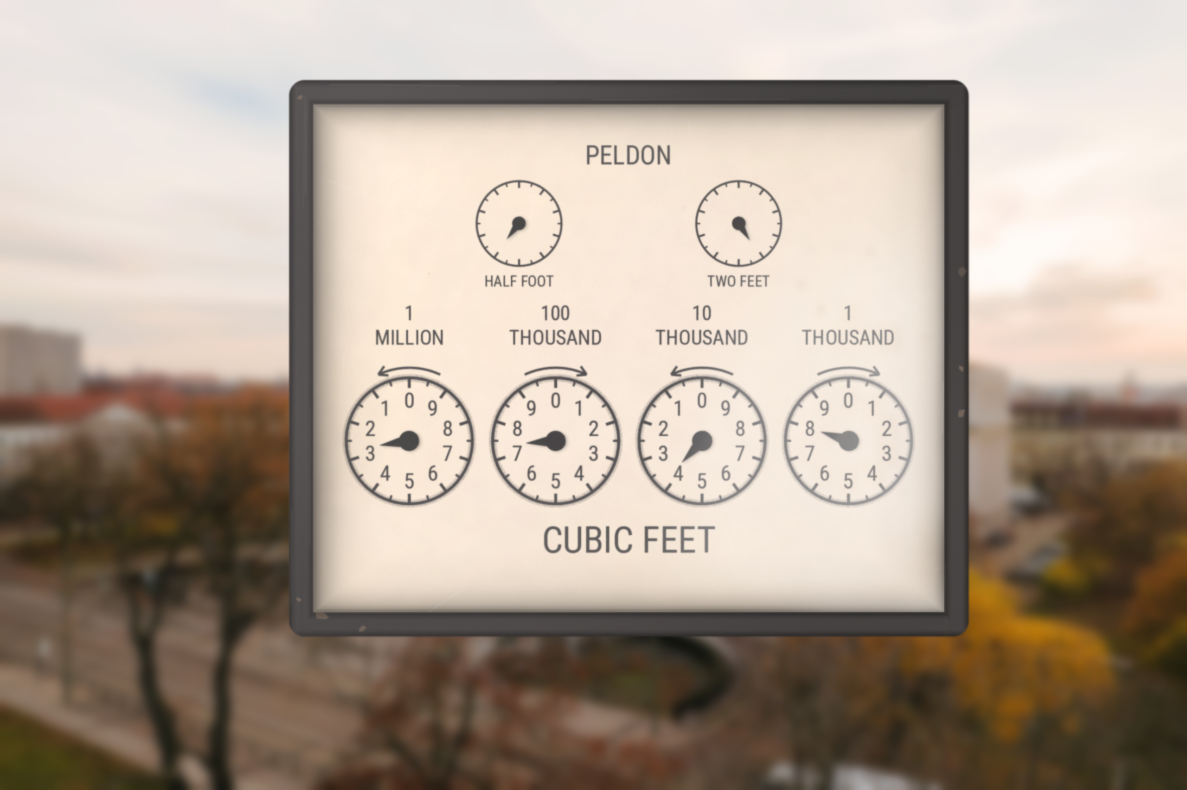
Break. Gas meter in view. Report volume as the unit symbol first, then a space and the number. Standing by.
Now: ft³ 273800
